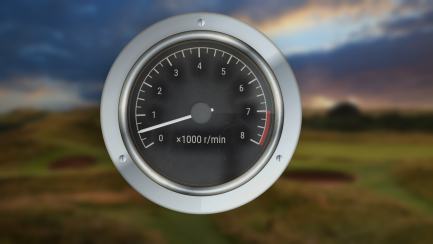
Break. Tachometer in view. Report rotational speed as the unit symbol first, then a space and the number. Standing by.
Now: rpm 500
